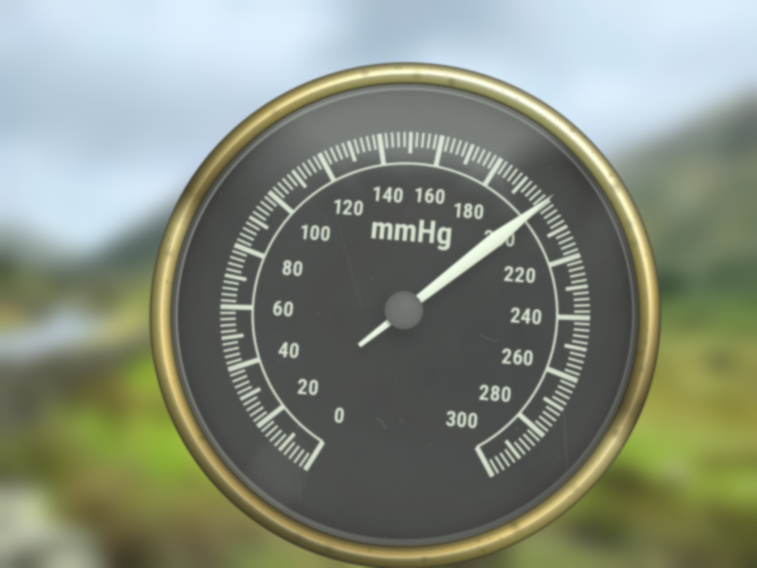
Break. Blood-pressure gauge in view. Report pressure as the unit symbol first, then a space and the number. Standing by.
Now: mmHg 200
